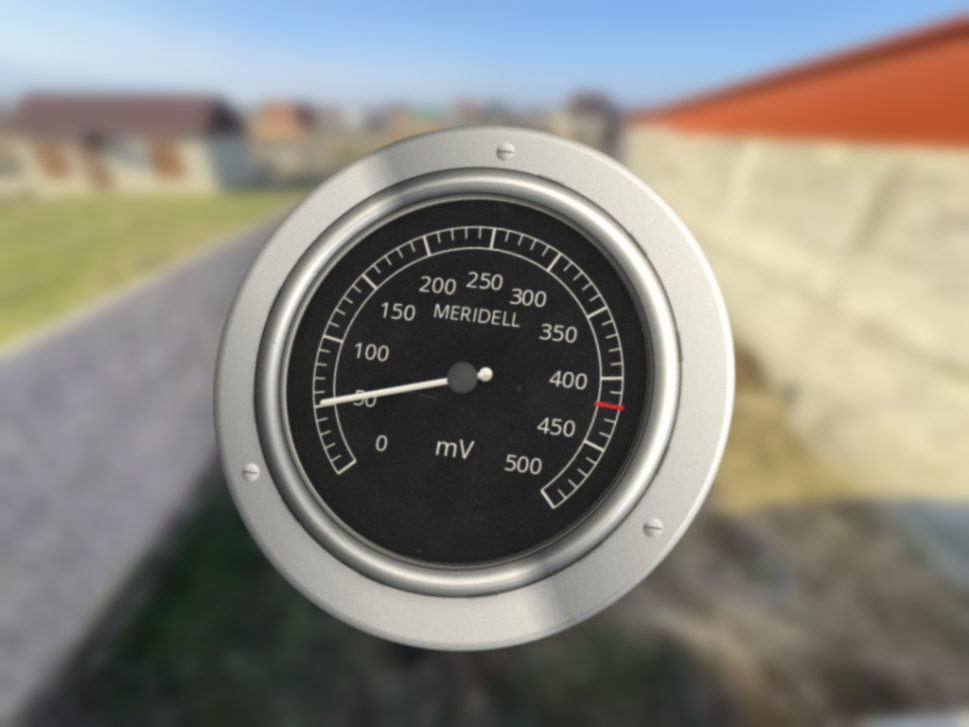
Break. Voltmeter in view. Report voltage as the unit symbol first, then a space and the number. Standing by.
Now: mV 50
